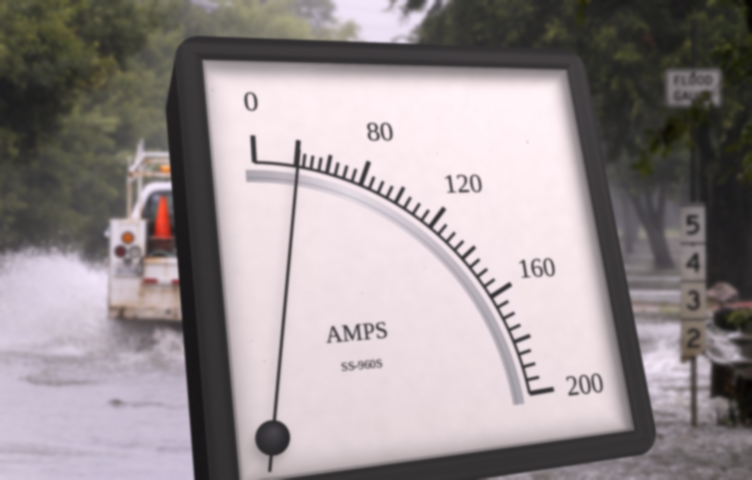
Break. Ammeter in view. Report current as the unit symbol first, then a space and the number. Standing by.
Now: A 40
